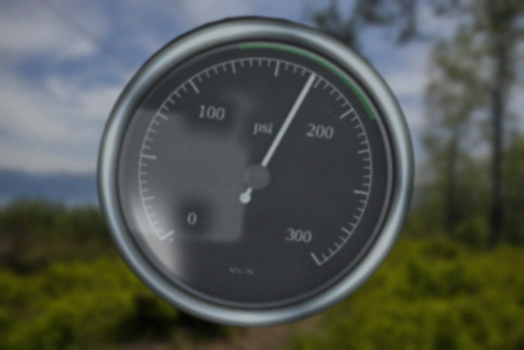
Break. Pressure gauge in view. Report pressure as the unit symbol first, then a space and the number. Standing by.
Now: psi 170
